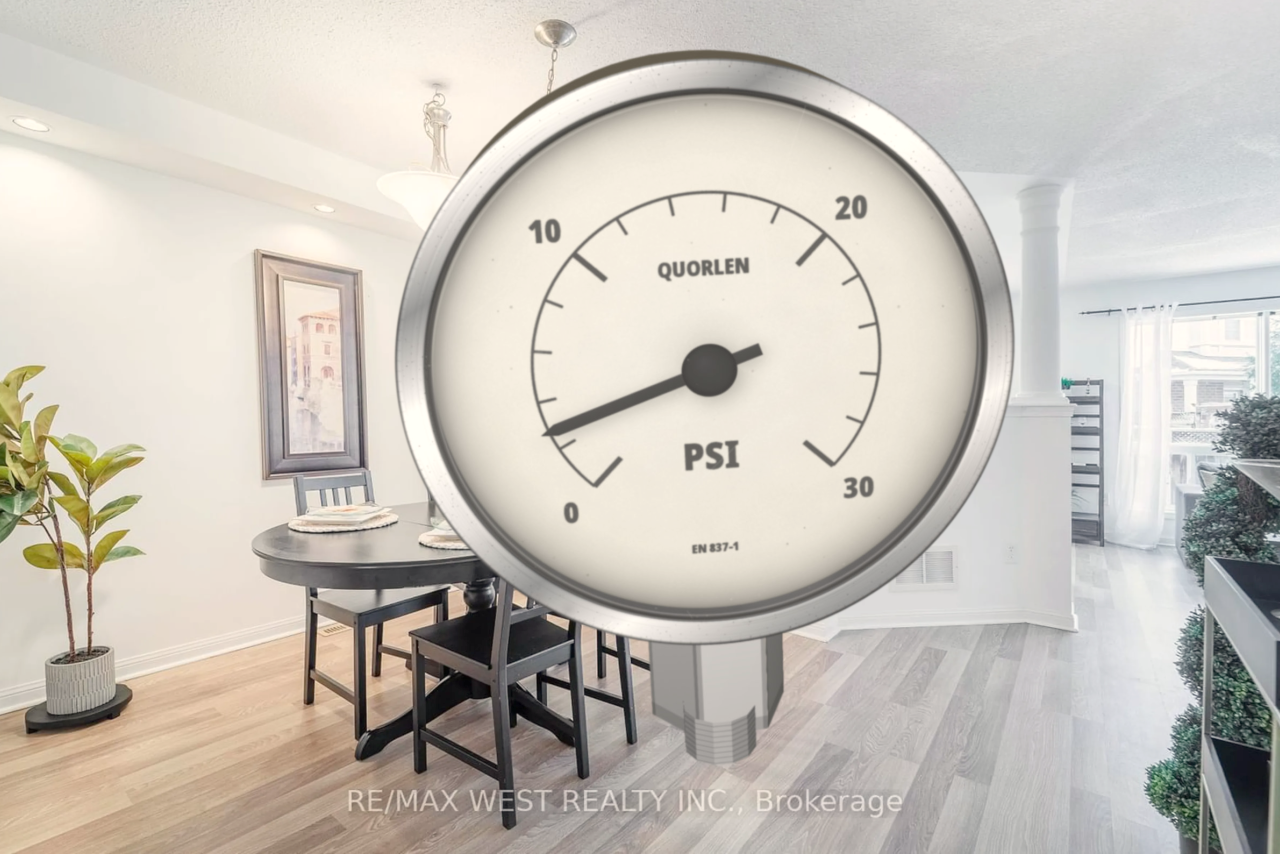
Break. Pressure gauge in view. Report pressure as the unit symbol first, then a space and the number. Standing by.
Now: psi 3
